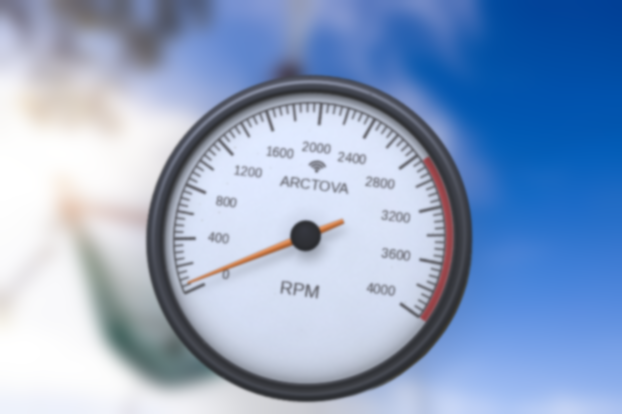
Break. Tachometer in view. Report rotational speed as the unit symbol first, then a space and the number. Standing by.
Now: rpm 50
